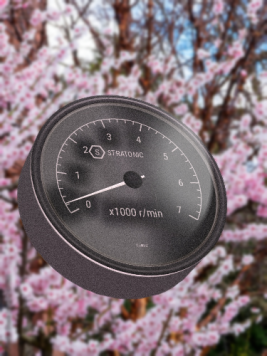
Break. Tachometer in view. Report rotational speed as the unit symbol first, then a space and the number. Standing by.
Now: rpm 200
